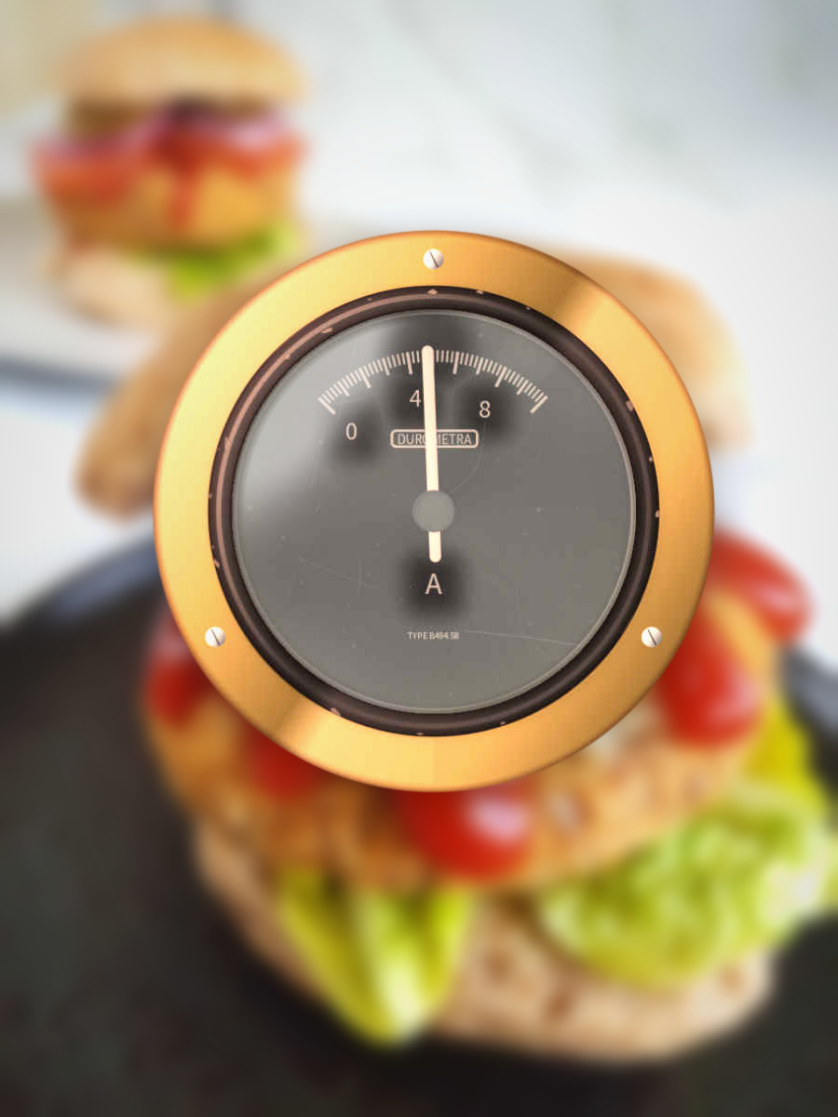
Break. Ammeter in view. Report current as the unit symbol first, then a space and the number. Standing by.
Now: A 4.8
